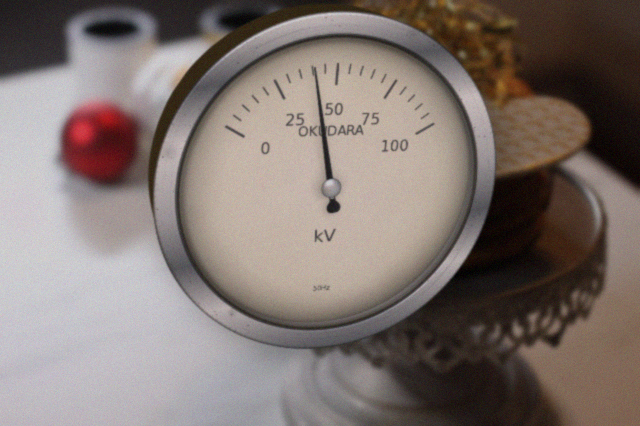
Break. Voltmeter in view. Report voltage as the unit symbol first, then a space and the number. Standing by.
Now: kV 40
